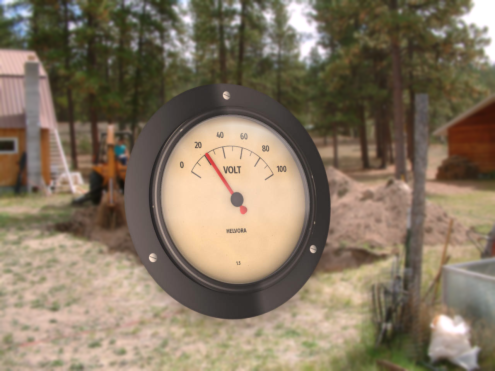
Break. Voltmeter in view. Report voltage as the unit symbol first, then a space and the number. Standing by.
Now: V 20
